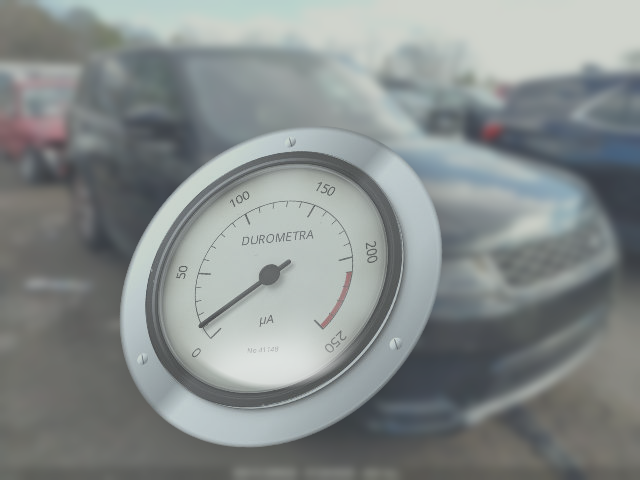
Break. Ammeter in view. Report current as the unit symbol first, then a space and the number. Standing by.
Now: µA 10
